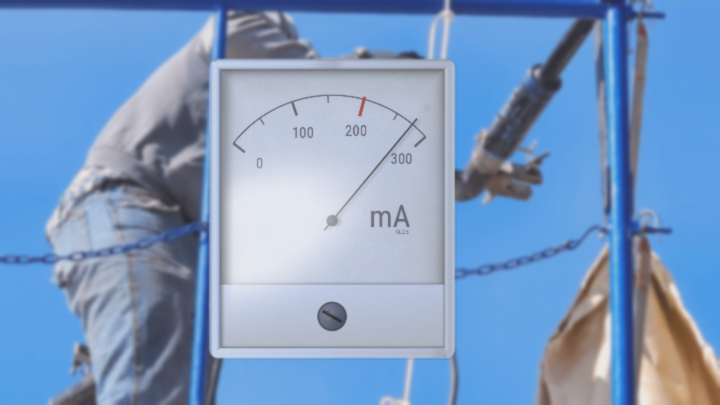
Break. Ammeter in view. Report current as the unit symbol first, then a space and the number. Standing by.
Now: mA 275
